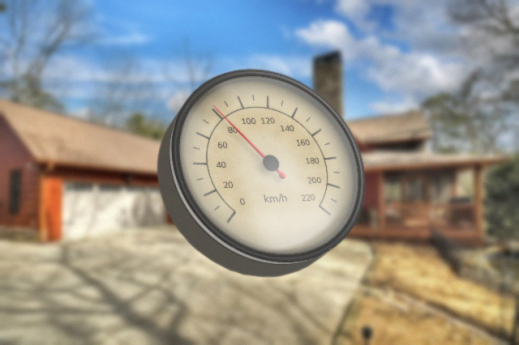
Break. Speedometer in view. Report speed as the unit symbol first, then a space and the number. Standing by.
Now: km/h 80
